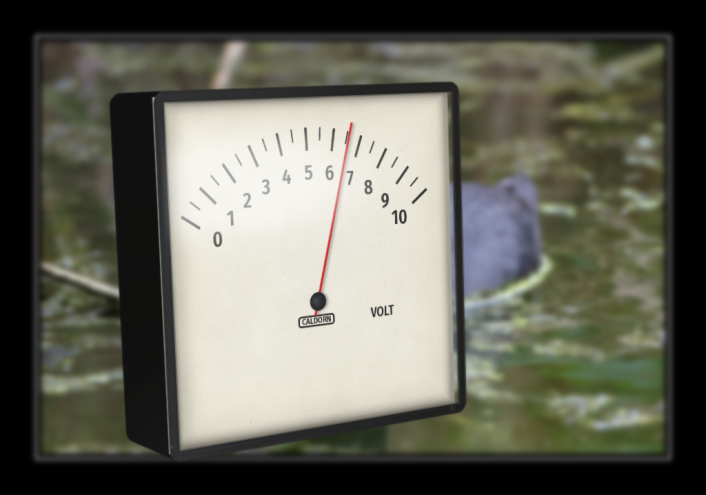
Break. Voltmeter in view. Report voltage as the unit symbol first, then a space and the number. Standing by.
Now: V 6.5
